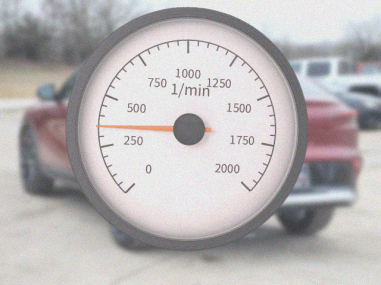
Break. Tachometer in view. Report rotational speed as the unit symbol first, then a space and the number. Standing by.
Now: rpm 350
